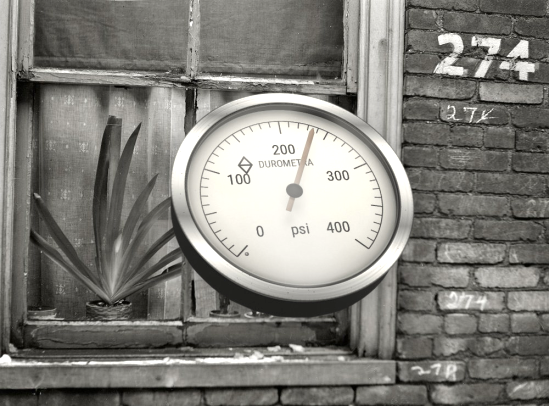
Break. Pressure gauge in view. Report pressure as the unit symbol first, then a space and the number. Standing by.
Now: psi 235
